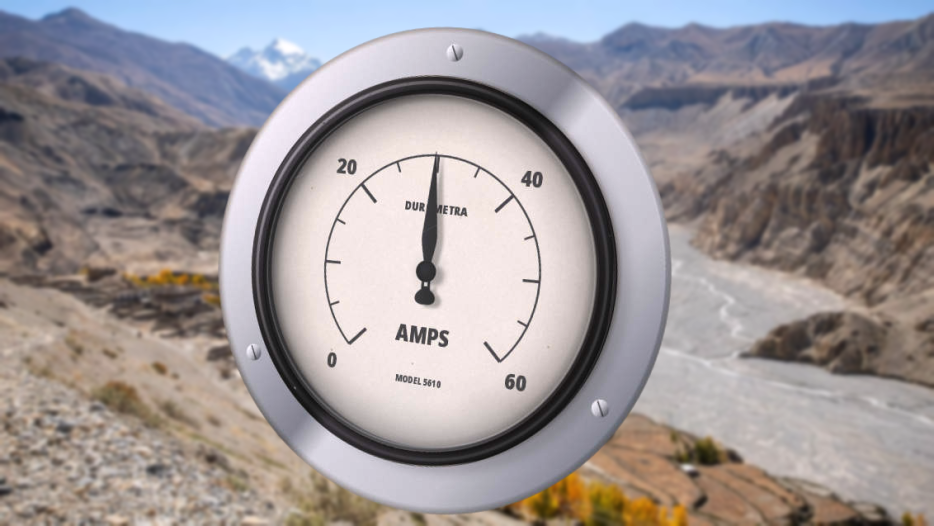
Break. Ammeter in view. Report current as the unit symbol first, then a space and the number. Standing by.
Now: A 30
